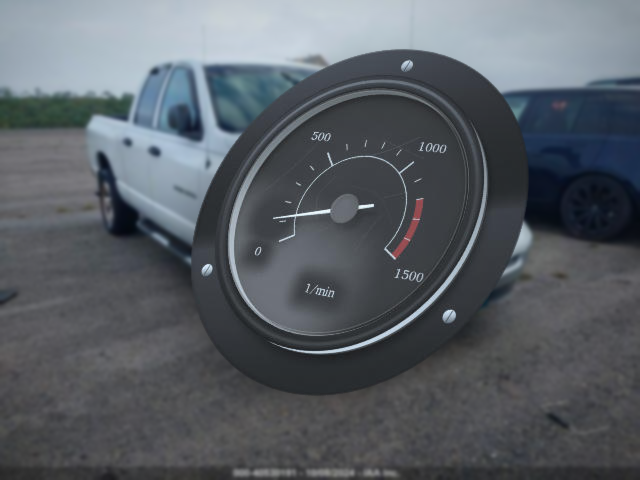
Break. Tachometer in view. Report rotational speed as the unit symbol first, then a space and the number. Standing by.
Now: rpm 100
